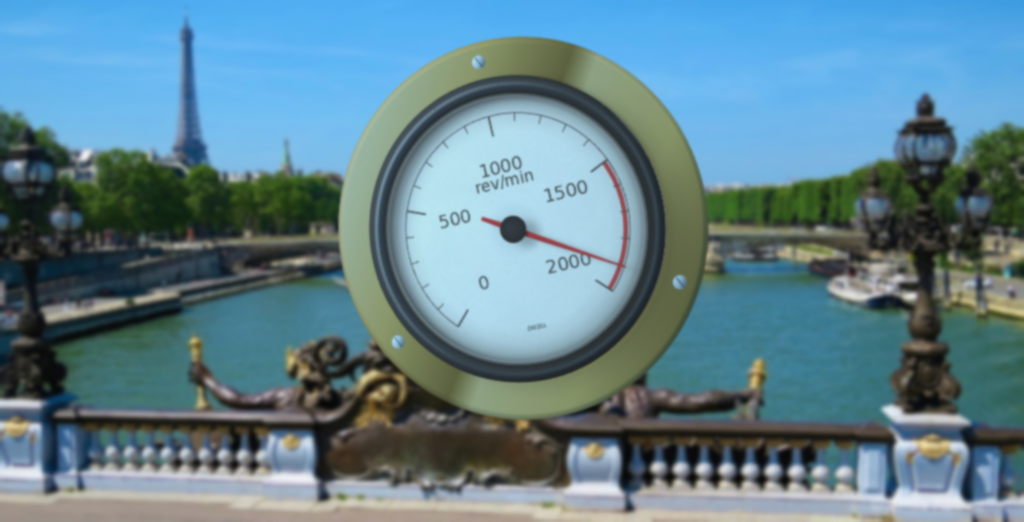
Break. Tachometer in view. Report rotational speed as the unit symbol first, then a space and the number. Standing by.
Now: rpm 1900
